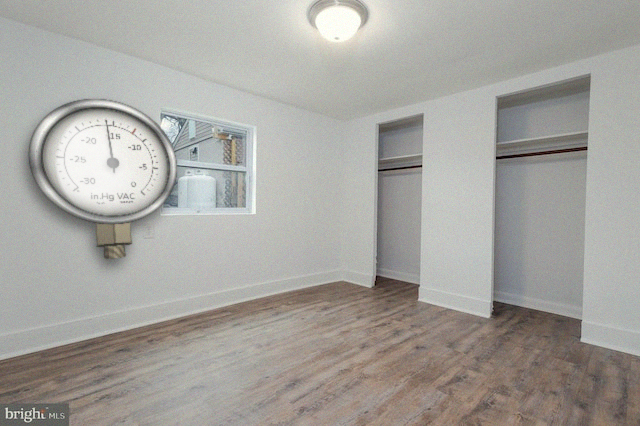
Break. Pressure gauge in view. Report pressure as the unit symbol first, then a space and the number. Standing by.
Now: inHg -16
